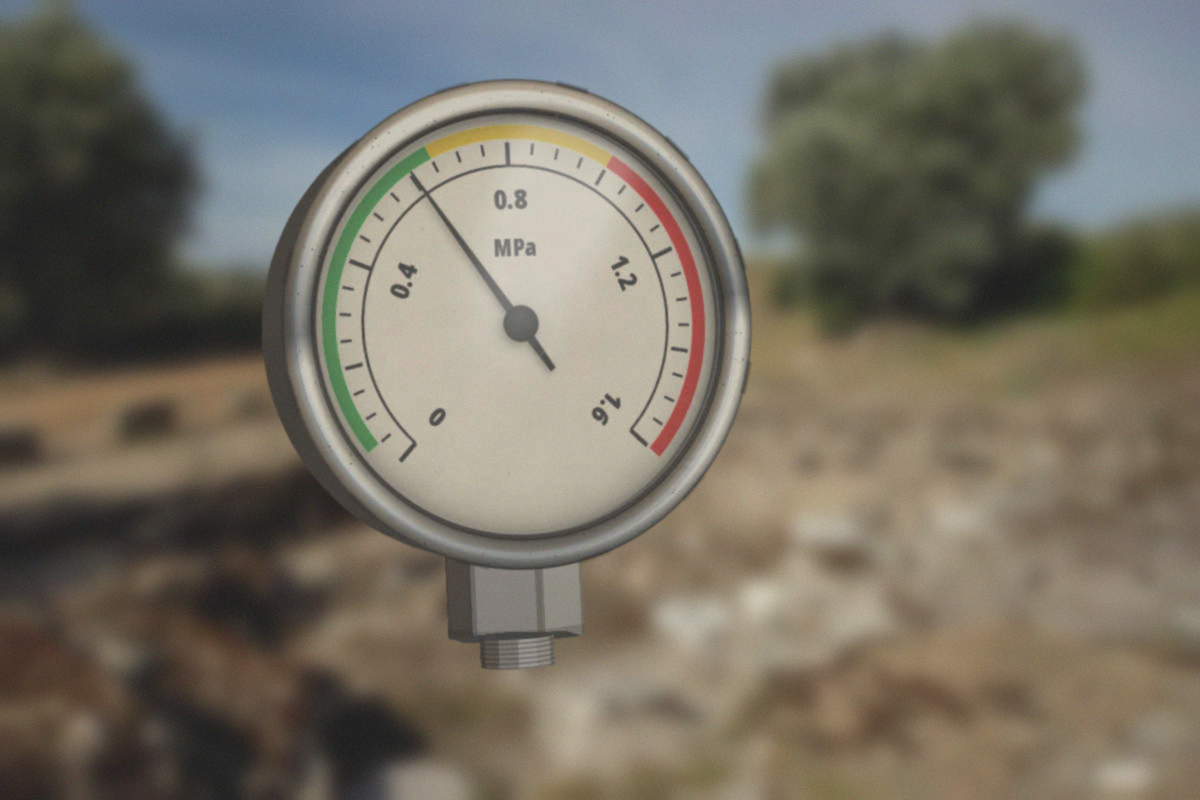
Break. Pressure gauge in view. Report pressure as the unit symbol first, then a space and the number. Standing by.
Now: MPa 0.6
